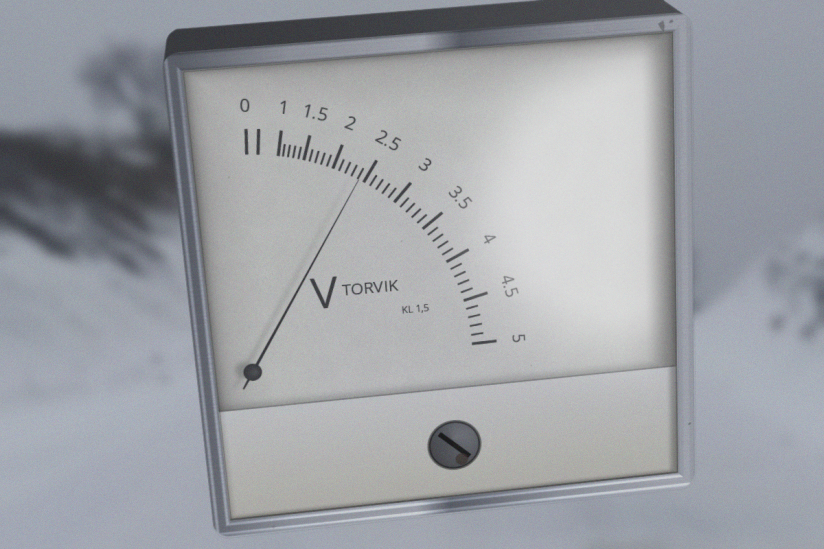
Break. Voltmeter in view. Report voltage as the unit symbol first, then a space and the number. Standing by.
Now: V 2.4
